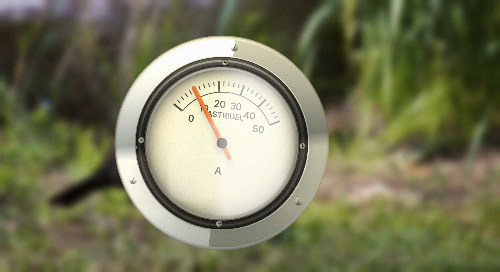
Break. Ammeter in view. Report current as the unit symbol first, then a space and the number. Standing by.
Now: A 10
